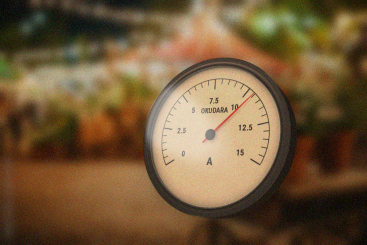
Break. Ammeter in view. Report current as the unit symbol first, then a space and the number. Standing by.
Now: A 10.5
